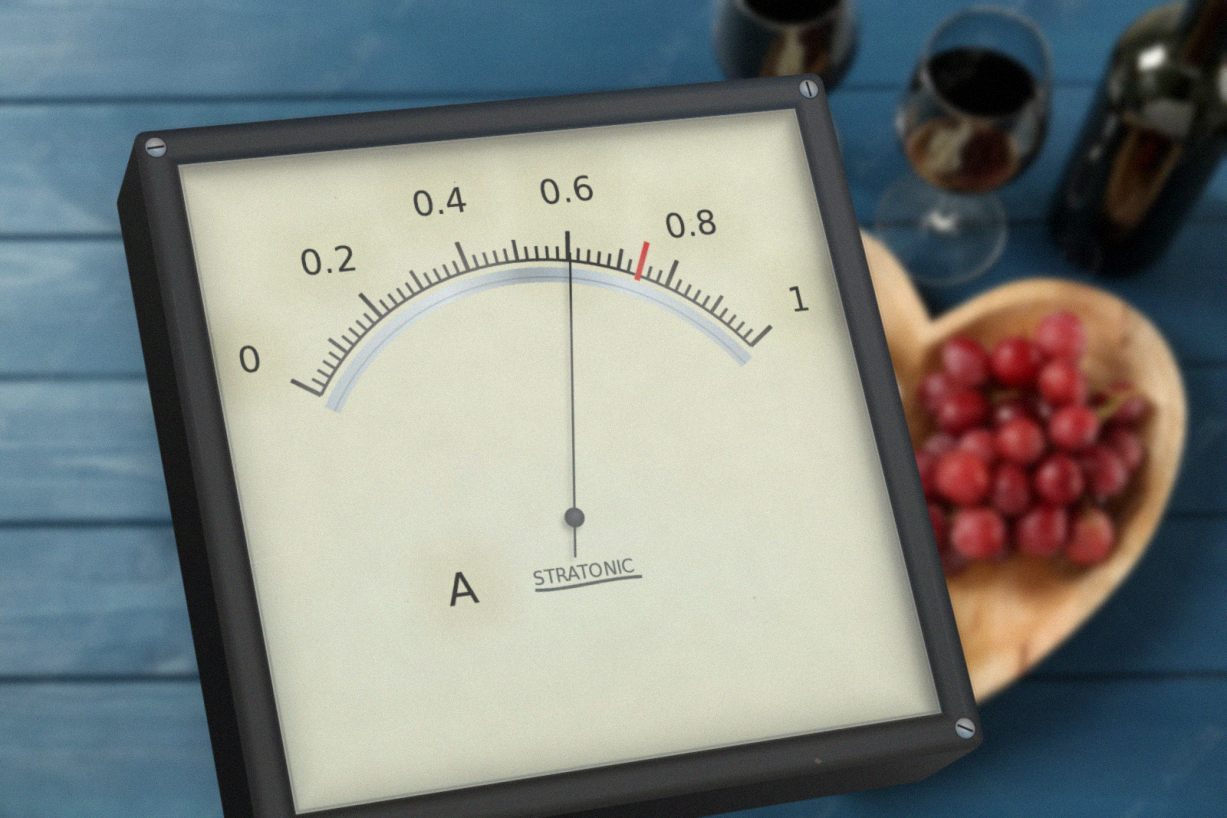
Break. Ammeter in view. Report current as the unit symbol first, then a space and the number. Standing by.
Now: A 0.6
